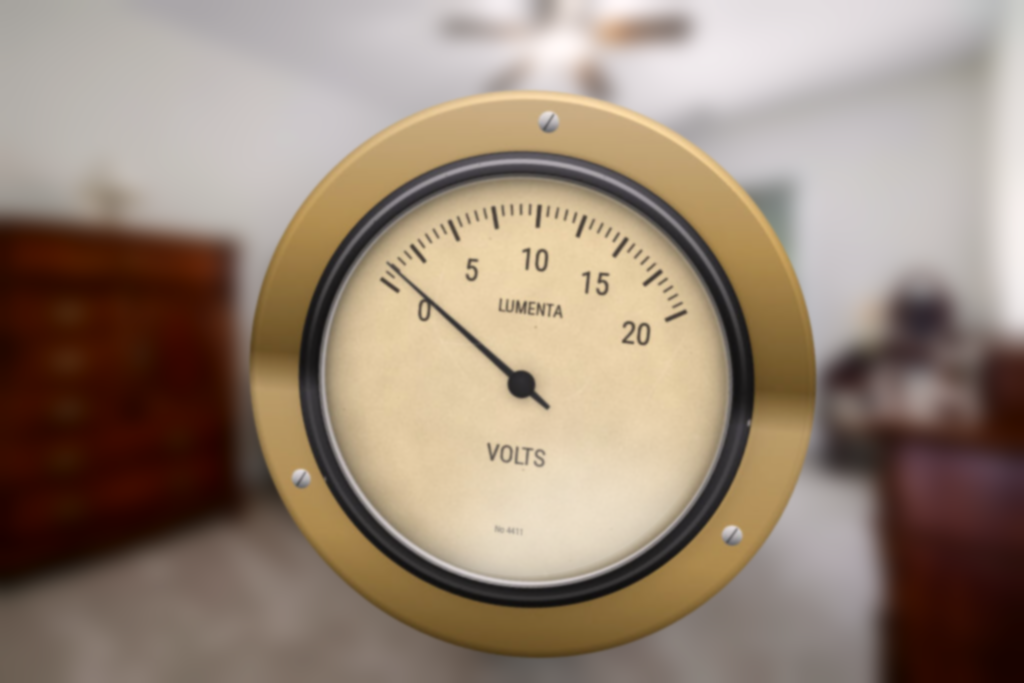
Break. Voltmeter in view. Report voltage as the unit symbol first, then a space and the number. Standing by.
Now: V 1
